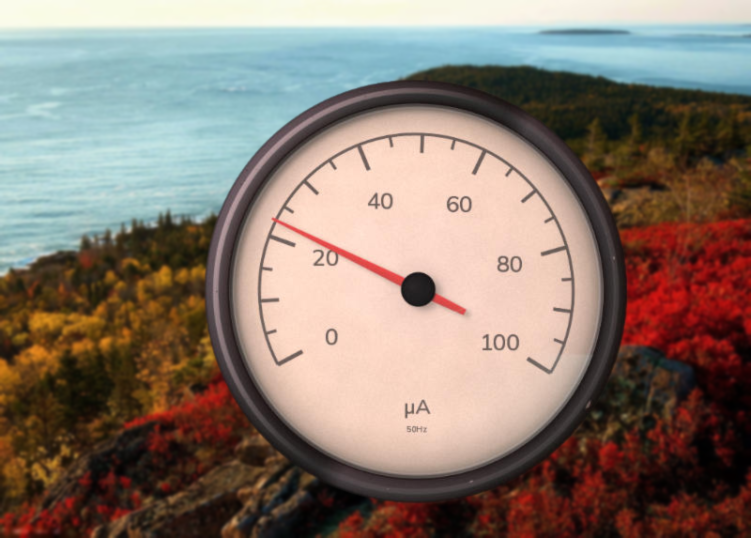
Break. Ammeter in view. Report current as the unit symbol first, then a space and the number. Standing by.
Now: µA 22.5
